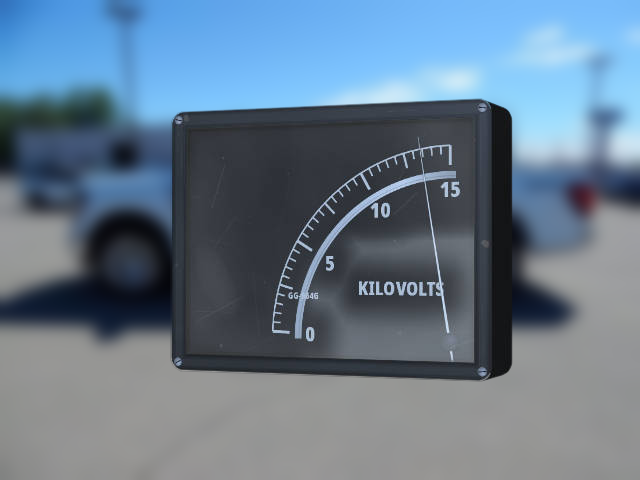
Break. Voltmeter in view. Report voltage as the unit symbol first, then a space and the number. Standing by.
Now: kV 13.5
